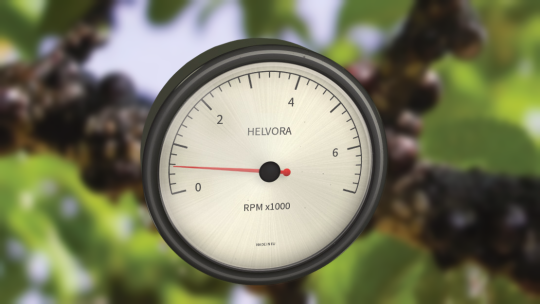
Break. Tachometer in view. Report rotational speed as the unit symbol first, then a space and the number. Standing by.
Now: rpm 600
